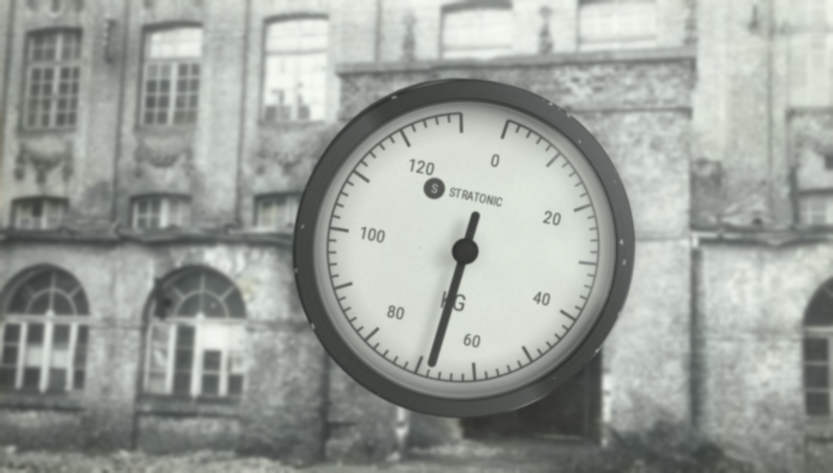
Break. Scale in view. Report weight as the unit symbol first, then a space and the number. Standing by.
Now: kg 68
